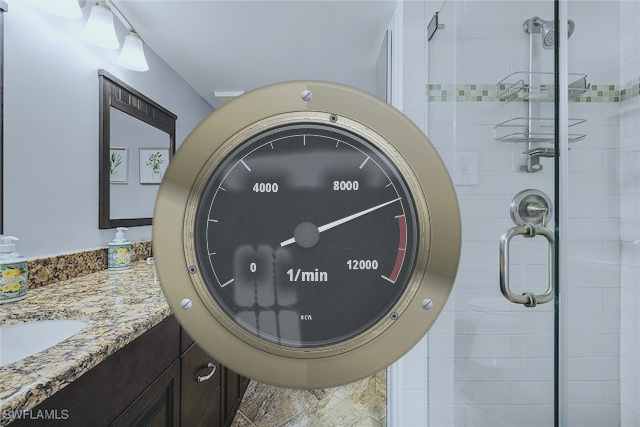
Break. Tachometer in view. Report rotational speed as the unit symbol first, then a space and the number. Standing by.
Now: rpm 9500
